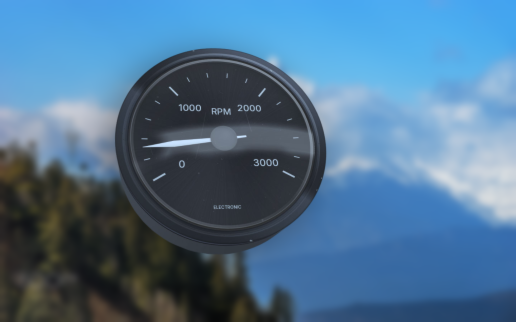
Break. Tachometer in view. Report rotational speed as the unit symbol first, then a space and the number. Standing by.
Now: rpm 300
